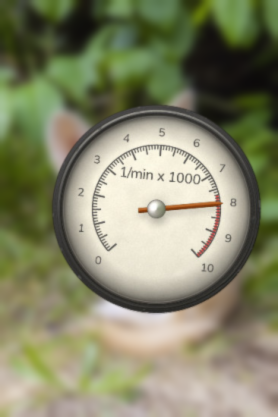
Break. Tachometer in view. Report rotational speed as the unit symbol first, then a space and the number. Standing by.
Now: rpm 8000
